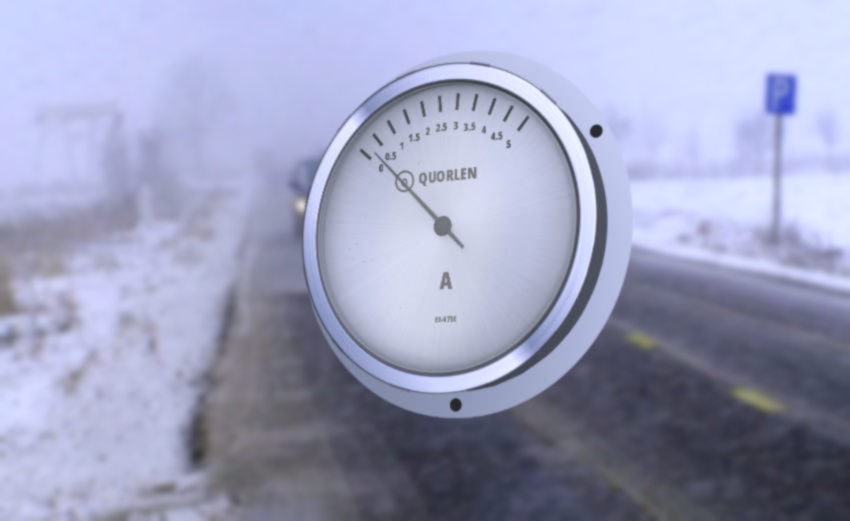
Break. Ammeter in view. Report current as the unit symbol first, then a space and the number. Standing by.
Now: A 0.25
